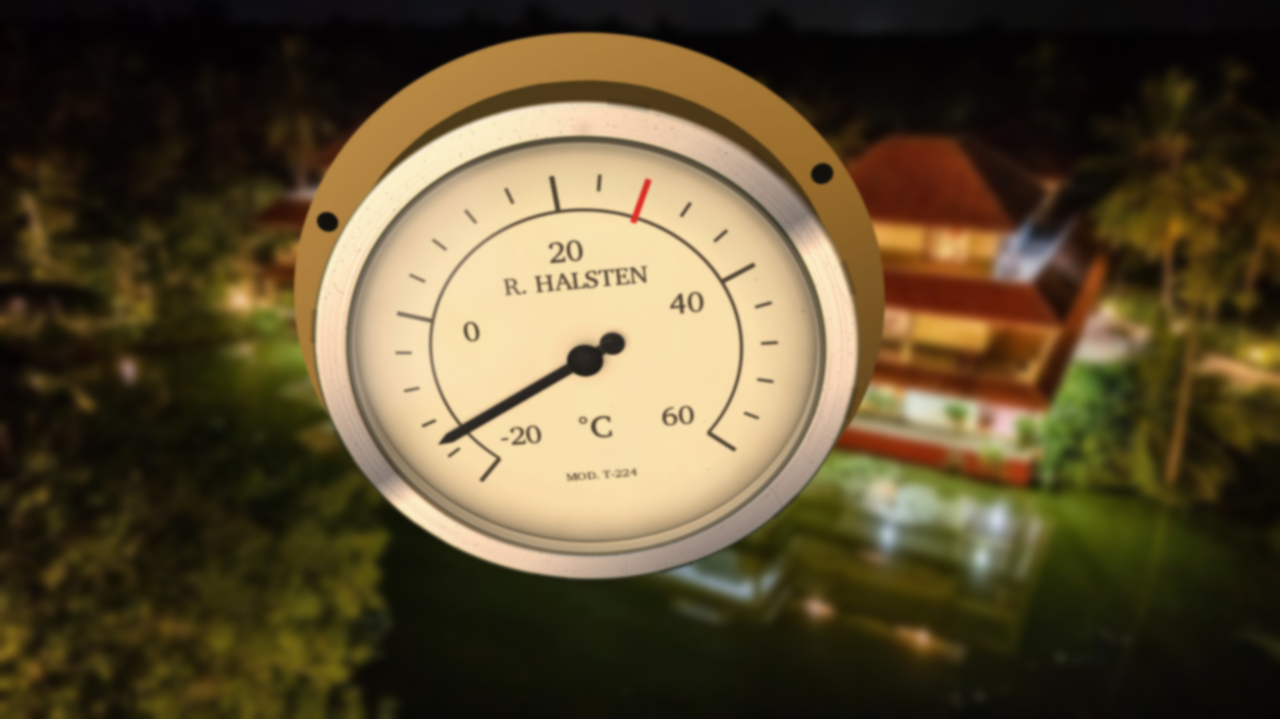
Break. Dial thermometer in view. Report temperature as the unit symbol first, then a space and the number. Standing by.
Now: °C -14
